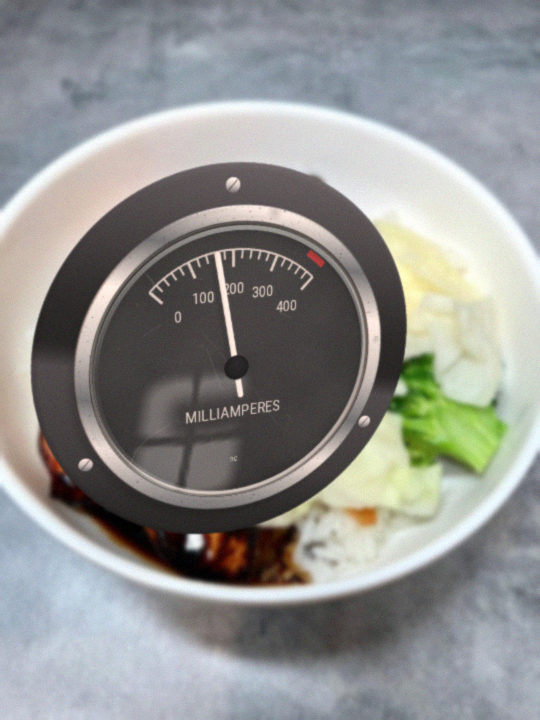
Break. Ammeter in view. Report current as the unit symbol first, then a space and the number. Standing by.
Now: mA 160
